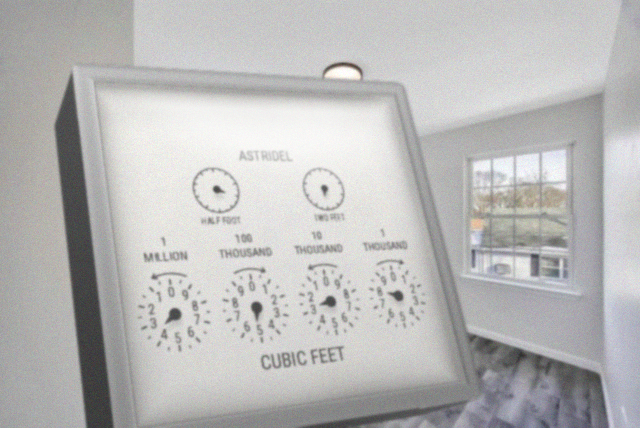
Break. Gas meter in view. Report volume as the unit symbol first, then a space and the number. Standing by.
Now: ft³ 352800
